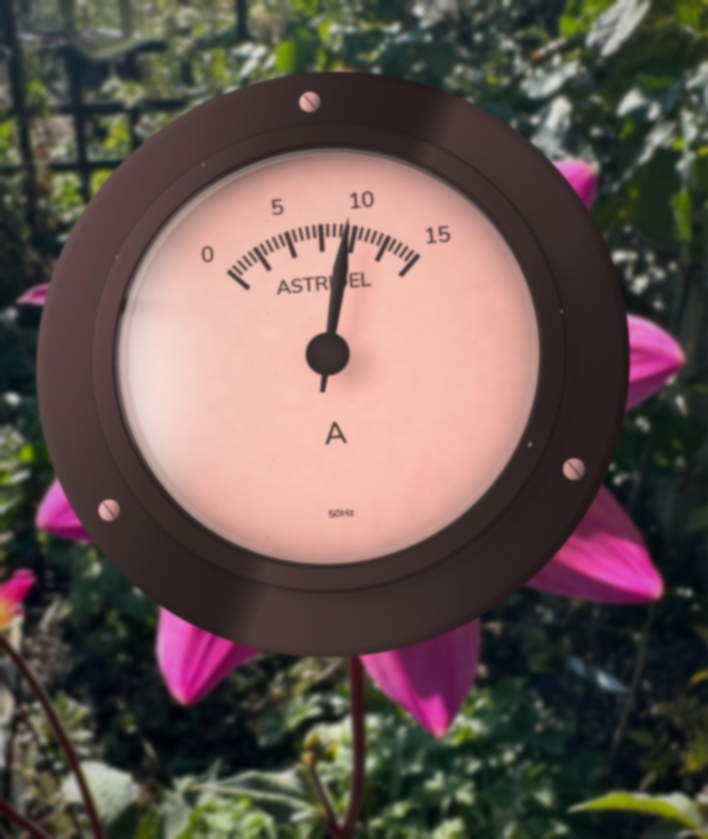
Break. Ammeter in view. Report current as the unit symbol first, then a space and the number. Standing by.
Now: A 9.5
